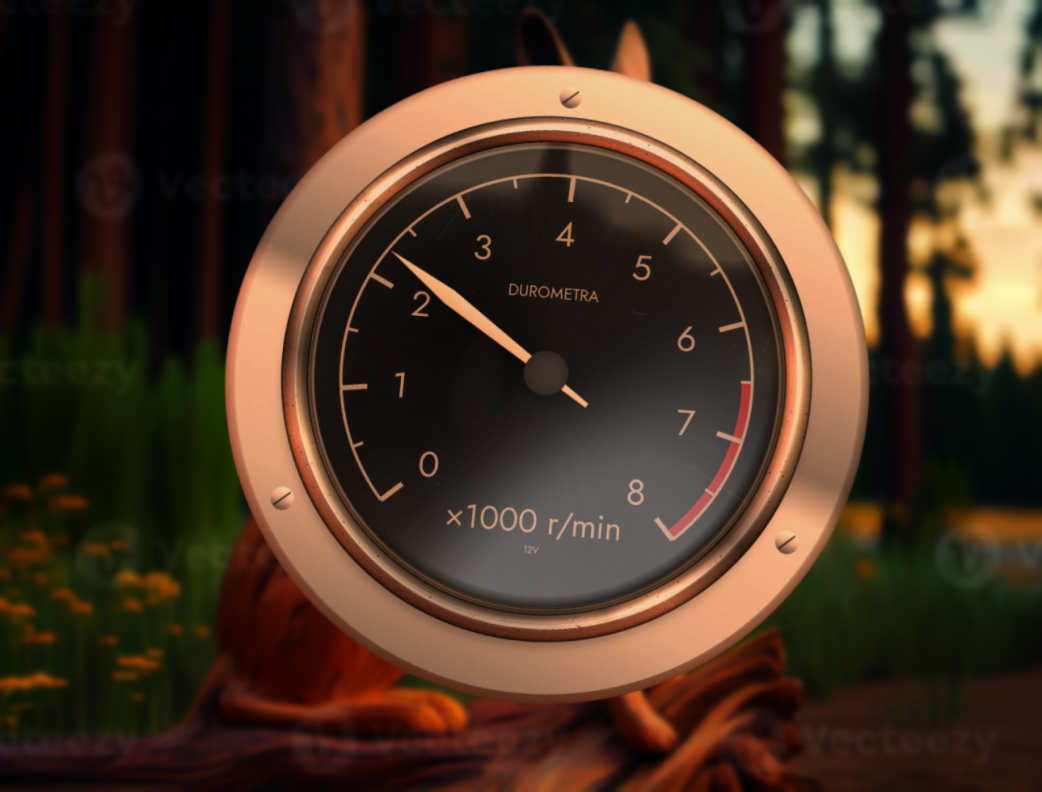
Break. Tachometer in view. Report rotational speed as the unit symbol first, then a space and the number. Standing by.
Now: rpm 2250
